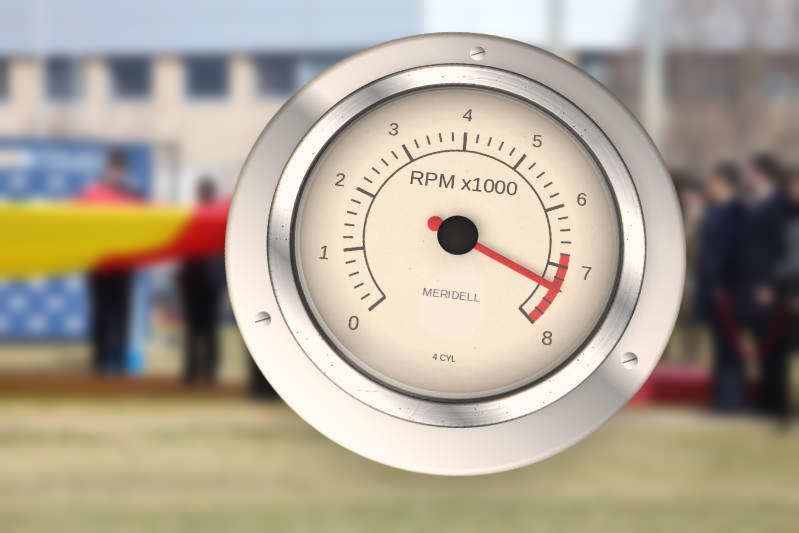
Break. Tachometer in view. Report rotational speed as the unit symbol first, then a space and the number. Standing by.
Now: rpm 7400
